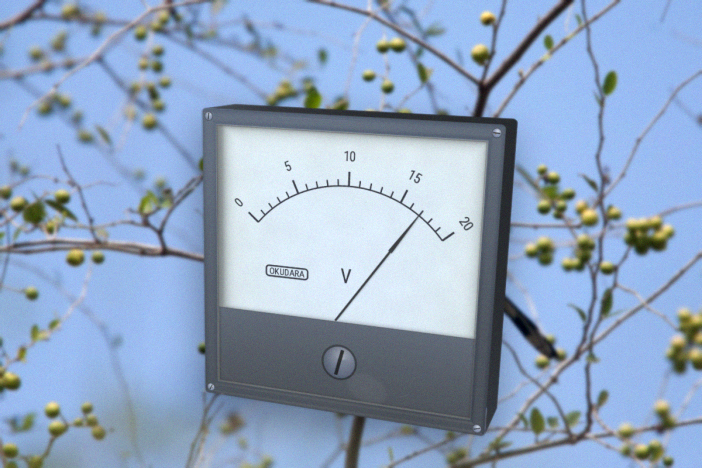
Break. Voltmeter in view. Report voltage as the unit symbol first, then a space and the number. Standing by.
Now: V 17
